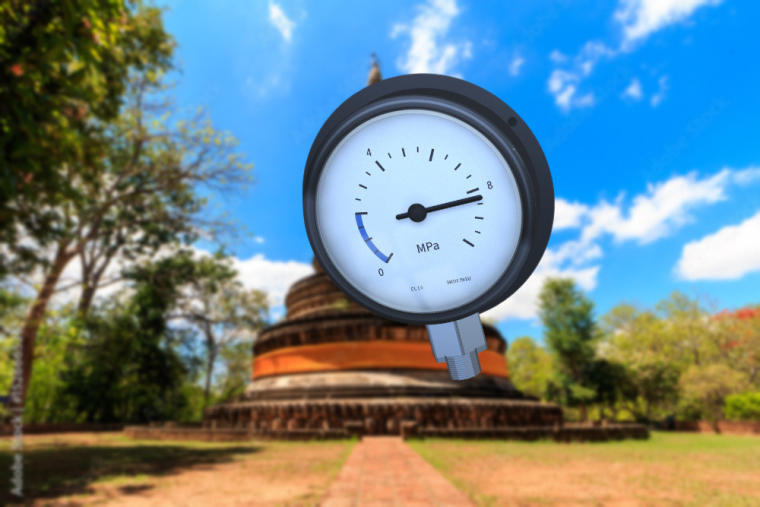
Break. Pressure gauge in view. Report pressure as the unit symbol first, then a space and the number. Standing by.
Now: MPa 8.25
